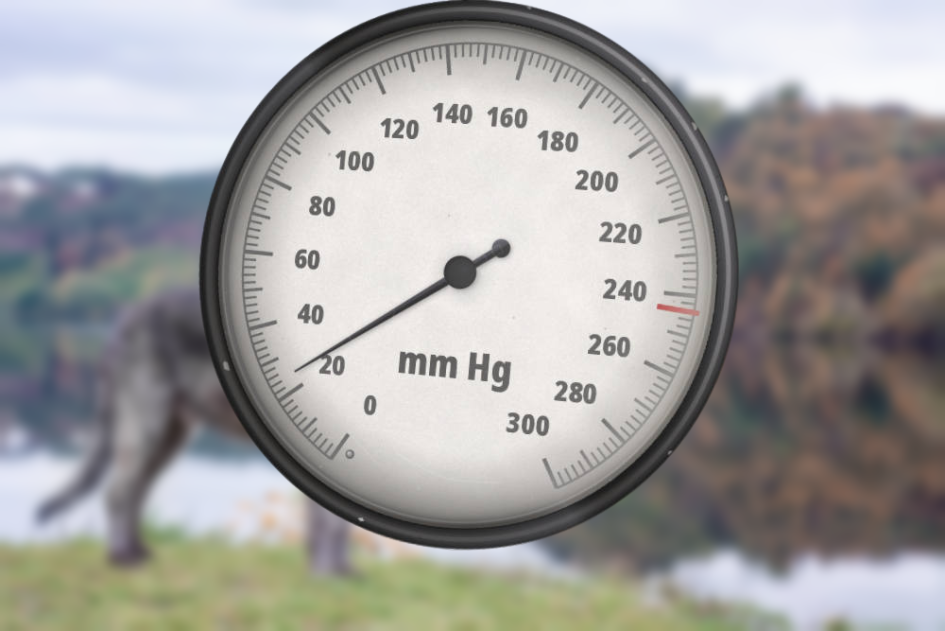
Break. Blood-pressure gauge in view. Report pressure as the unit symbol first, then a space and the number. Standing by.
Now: mmHg 24
